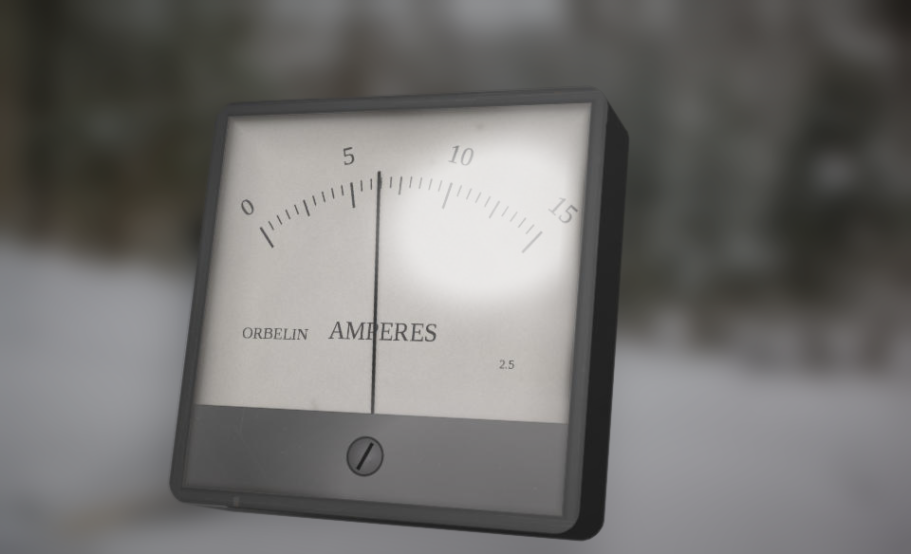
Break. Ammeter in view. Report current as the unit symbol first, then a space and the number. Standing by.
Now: A 6.5
